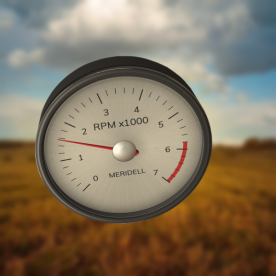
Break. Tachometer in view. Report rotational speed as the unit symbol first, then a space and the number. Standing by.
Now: rpm 1600
